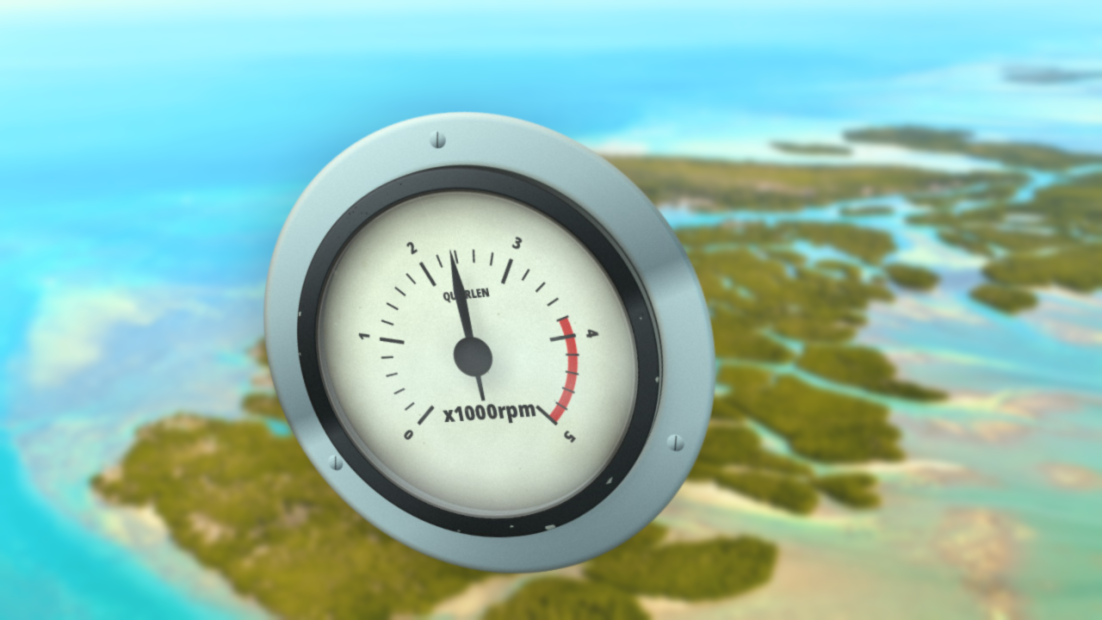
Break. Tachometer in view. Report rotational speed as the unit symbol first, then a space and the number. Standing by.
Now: rpm 2400
